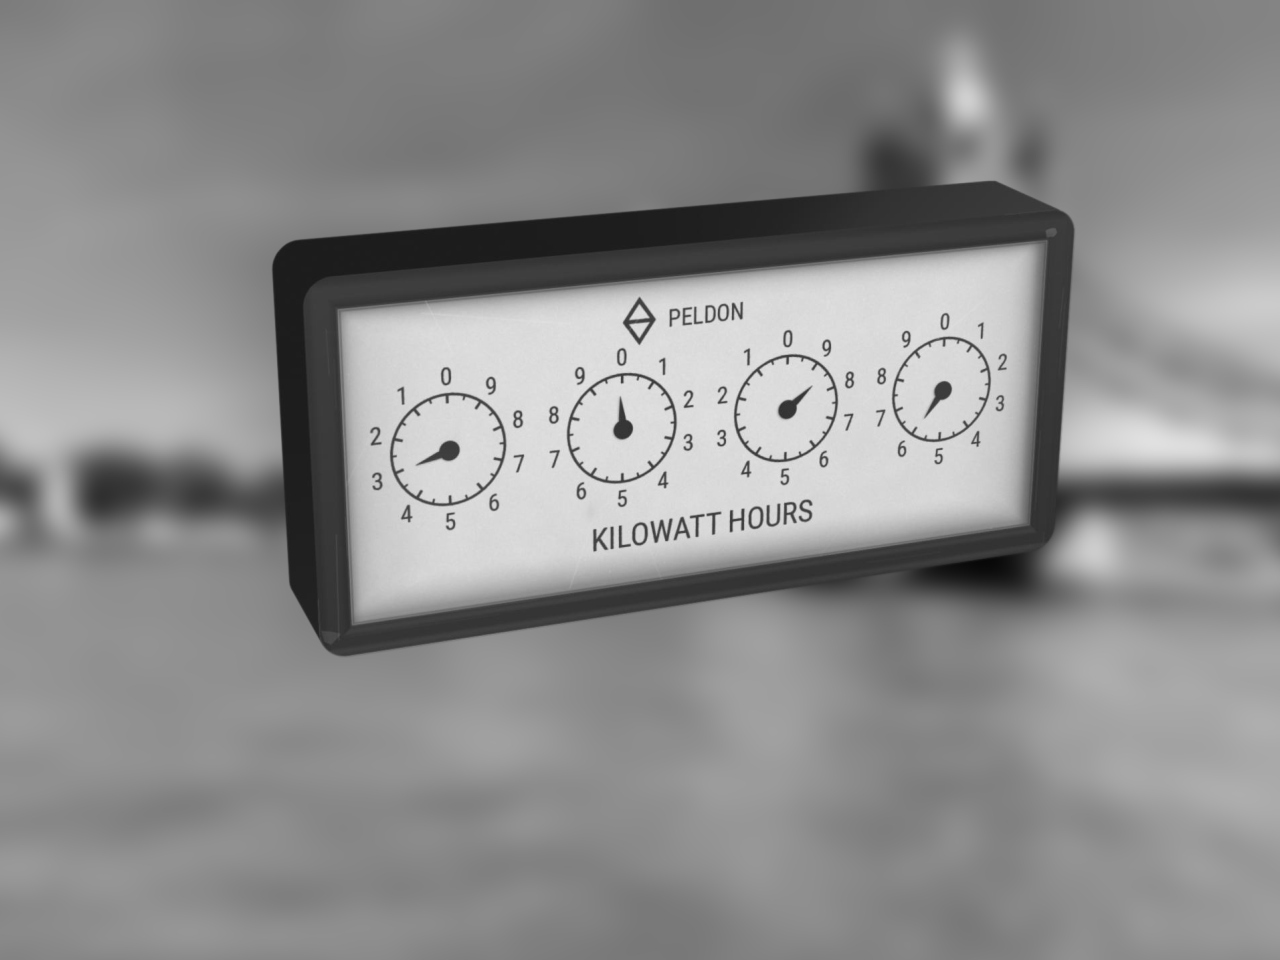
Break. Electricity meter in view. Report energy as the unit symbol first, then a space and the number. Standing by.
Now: kWh 2986
